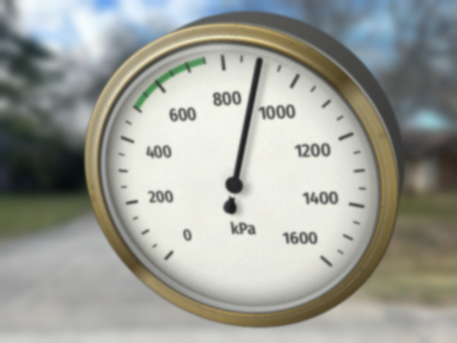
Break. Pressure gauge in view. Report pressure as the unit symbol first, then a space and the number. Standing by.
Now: kPa 900
